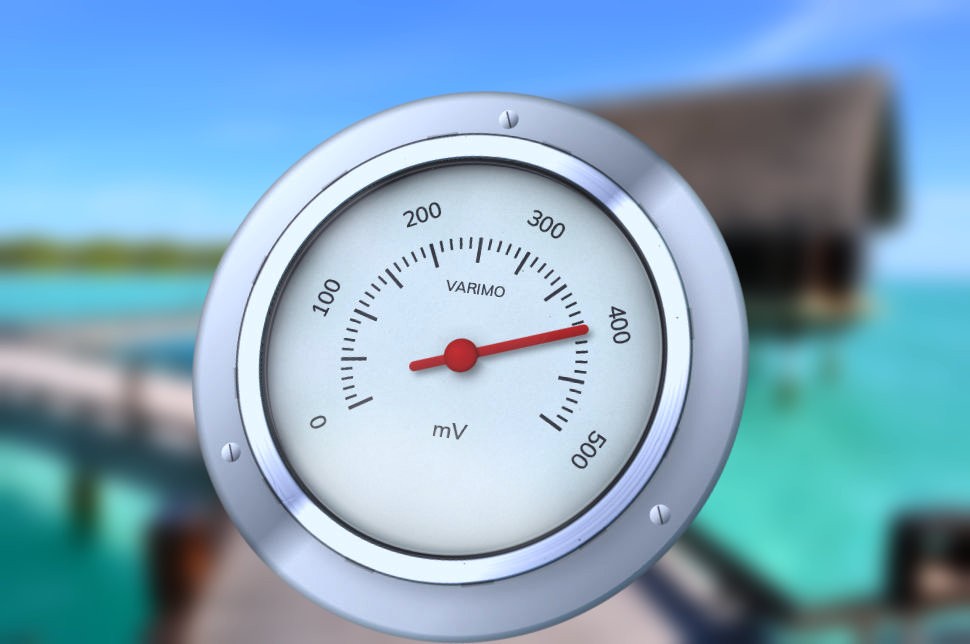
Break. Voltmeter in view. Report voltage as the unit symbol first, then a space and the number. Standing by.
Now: mV 400
